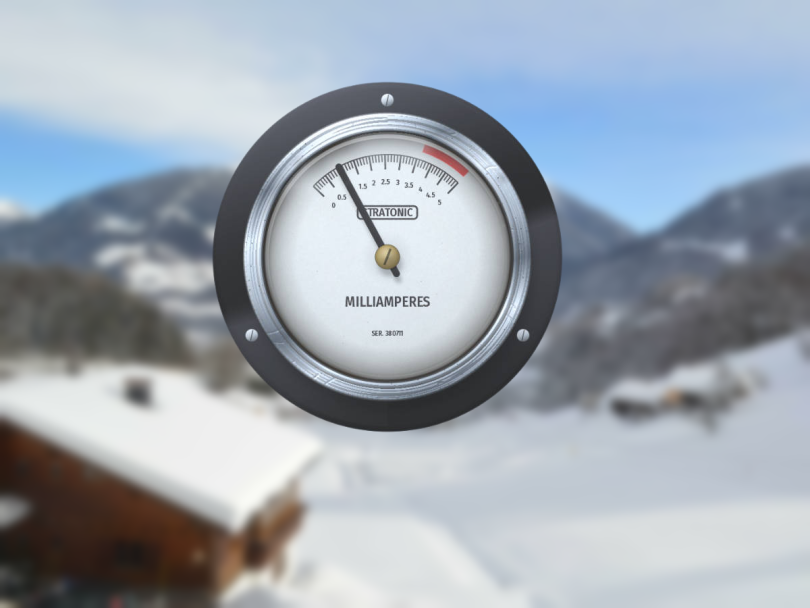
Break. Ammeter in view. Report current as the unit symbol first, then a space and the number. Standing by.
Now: mA 1
